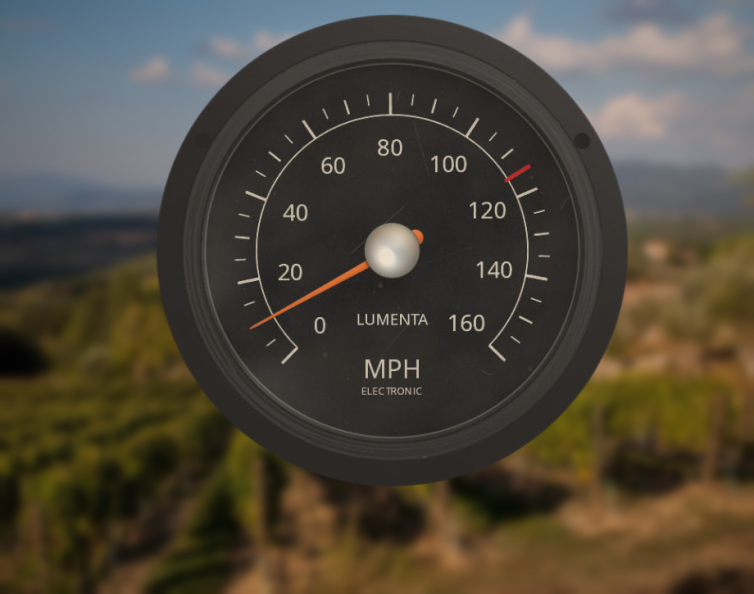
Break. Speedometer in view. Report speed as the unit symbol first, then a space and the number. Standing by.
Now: mph 10
